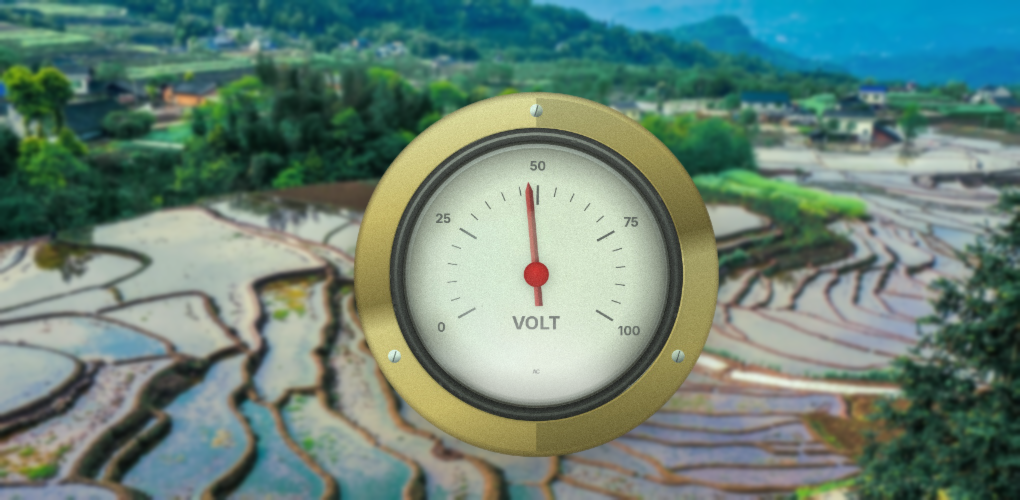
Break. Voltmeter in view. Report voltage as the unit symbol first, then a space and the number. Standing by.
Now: V 47.5
